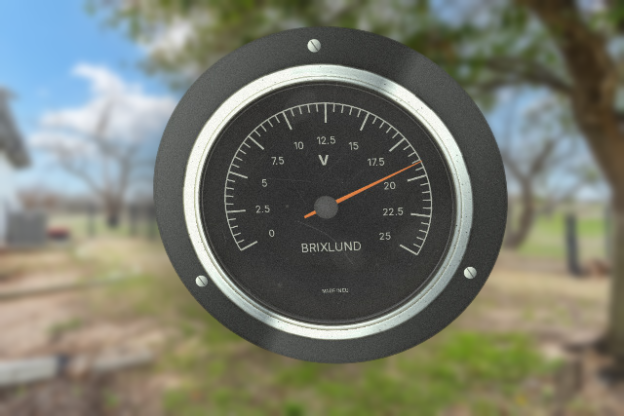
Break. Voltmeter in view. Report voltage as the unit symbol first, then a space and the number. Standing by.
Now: V 19
